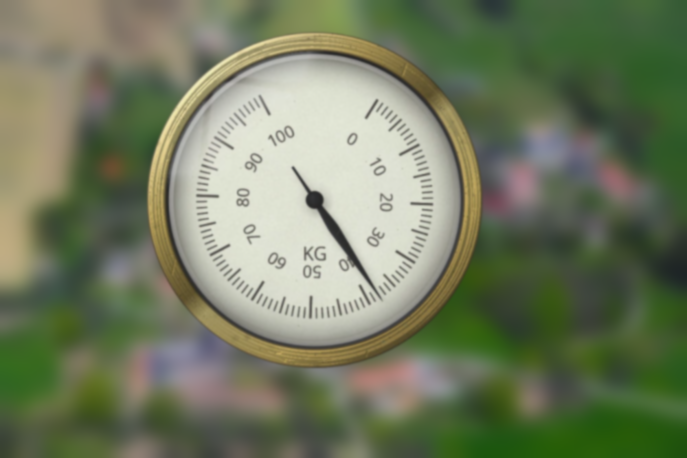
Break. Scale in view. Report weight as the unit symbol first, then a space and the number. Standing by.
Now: kg 38
